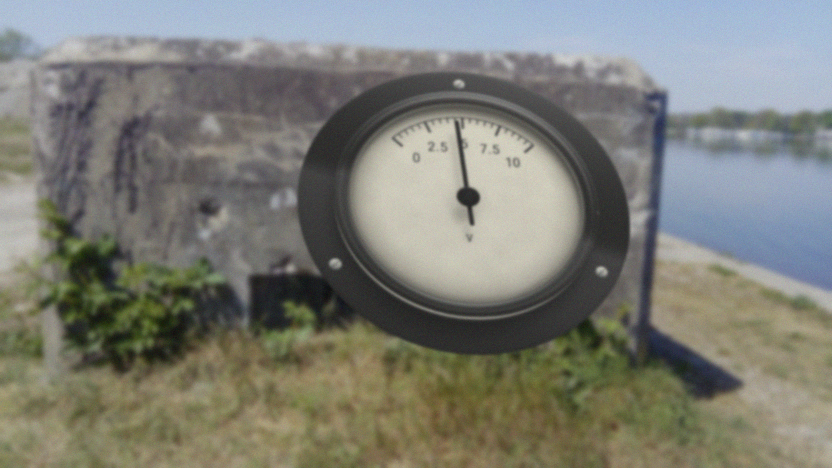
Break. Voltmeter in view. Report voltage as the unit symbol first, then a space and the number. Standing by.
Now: V 4.5
